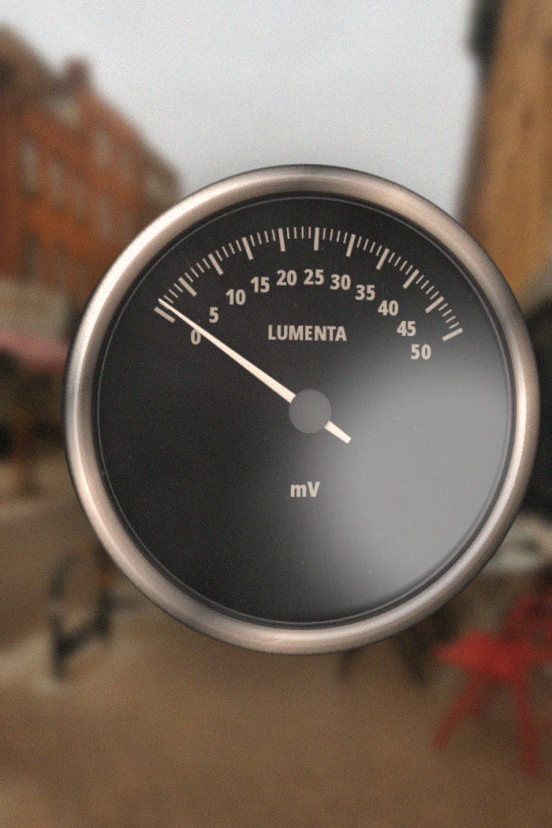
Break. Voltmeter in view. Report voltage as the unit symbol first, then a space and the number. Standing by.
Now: mV 1
